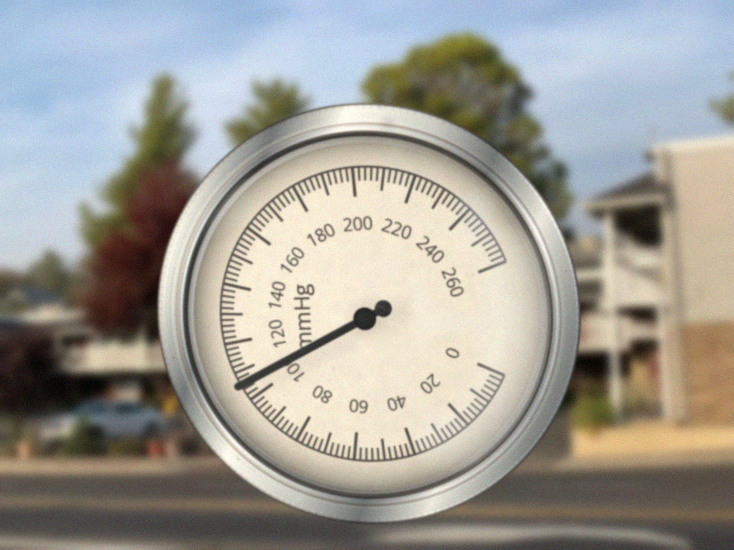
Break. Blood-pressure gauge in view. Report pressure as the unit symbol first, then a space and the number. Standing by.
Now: mmHg 106
